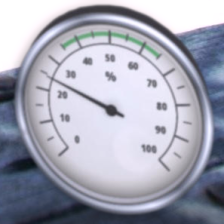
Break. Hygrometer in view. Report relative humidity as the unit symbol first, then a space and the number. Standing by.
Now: % 25
